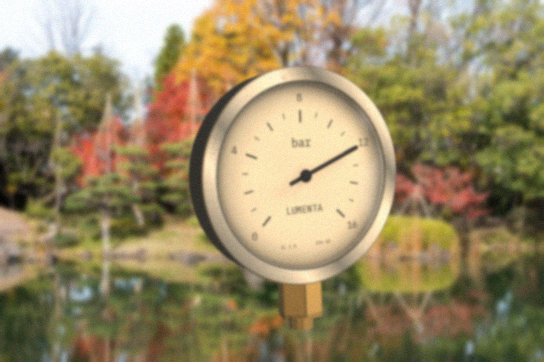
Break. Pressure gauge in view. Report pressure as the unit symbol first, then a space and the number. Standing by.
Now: bar 12
